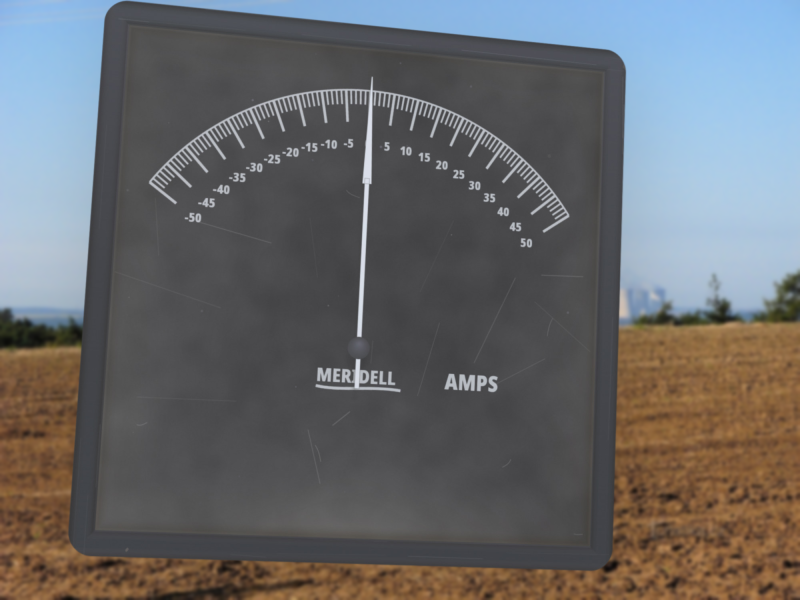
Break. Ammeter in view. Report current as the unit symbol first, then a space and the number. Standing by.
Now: A 0
